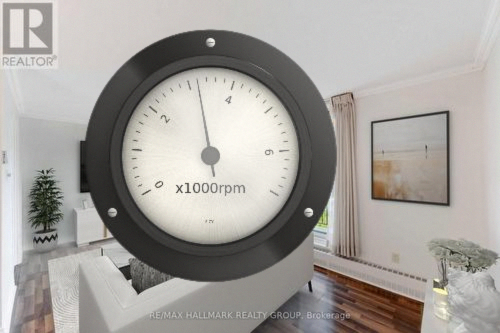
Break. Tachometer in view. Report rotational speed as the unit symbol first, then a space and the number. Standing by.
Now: rpm 3200
